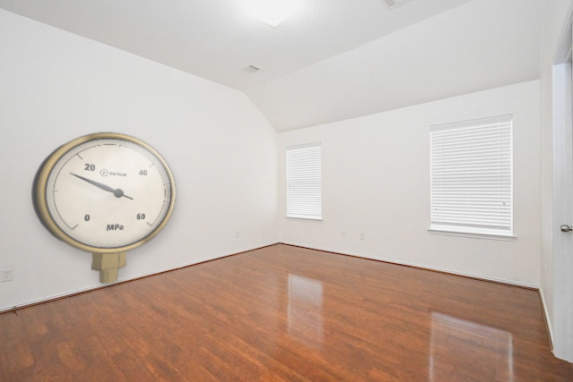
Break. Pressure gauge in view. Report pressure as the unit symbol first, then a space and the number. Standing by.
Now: MPa 15
